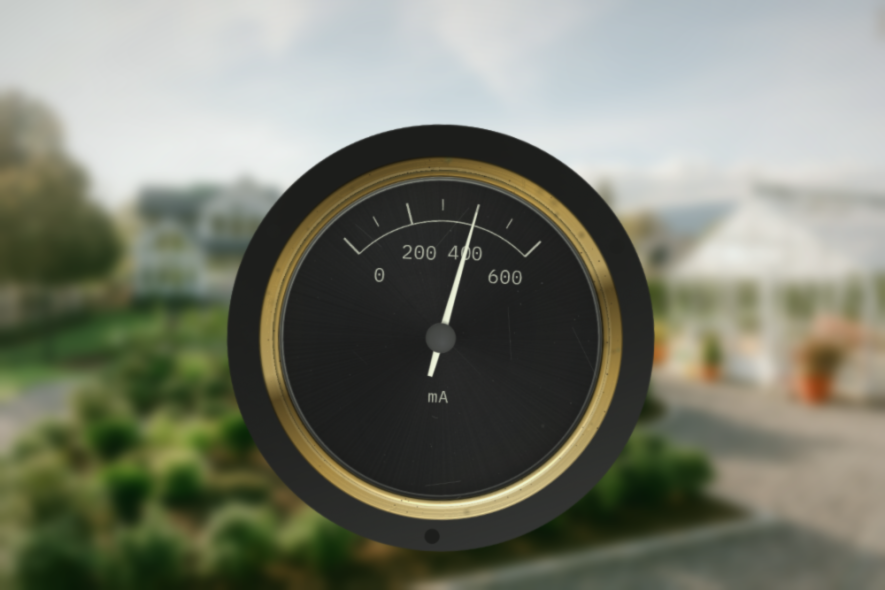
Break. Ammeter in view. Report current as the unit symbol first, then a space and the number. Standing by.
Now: mA 400
